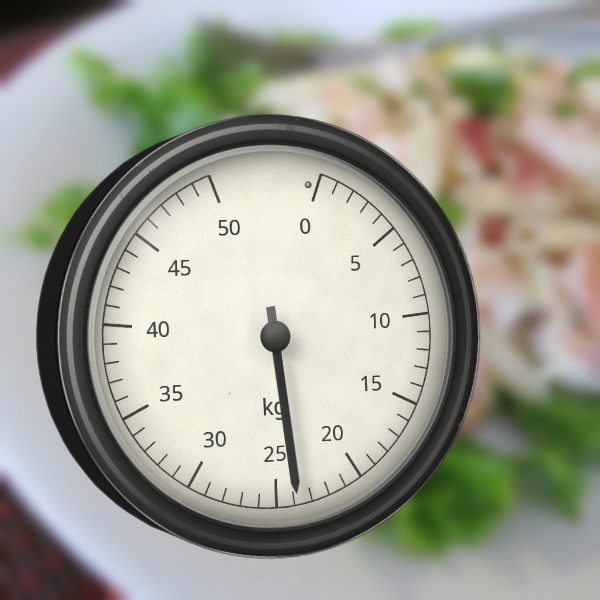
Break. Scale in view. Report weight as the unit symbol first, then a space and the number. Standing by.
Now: kg 24
